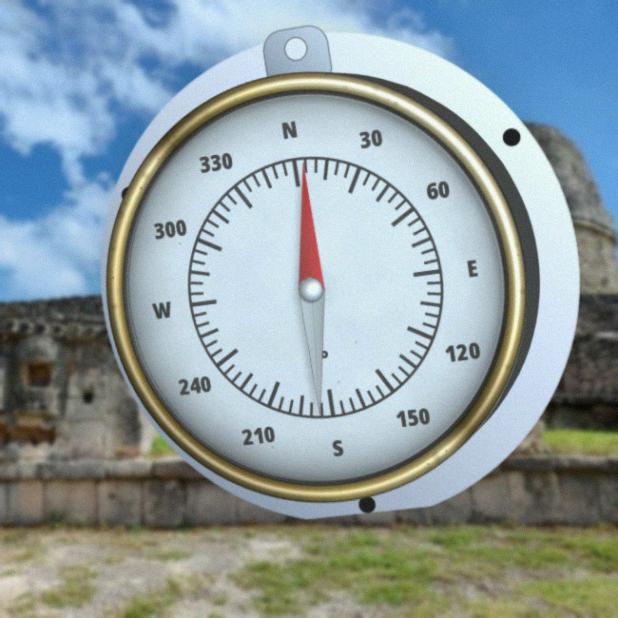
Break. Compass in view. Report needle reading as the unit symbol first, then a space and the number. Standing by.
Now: ° 5
